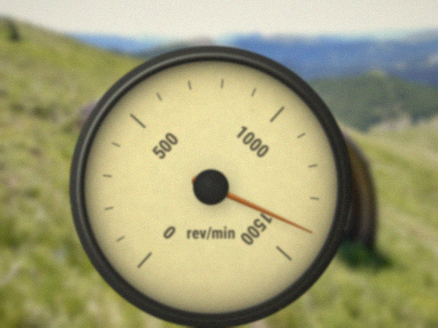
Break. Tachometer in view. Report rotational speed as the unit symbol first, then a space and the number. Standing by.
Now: rpm 1400
